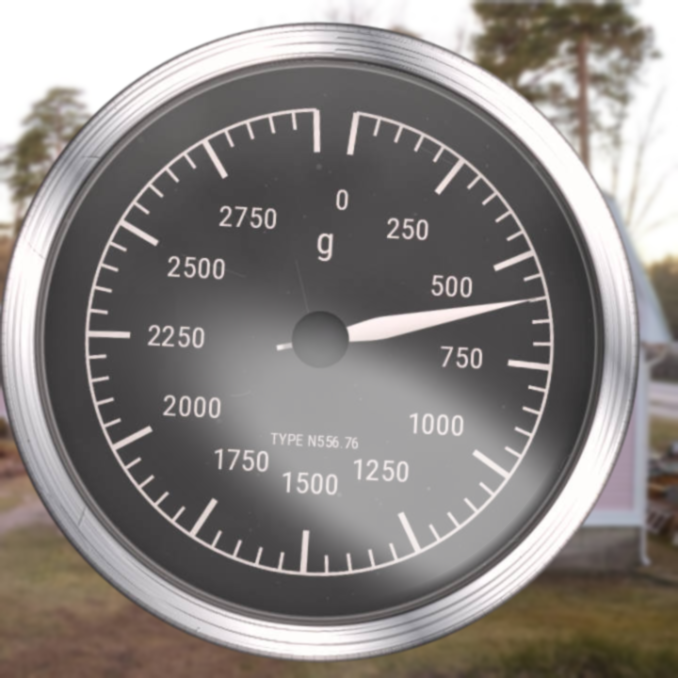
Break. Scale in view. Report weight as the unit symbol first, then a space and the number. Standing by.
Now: g 600
